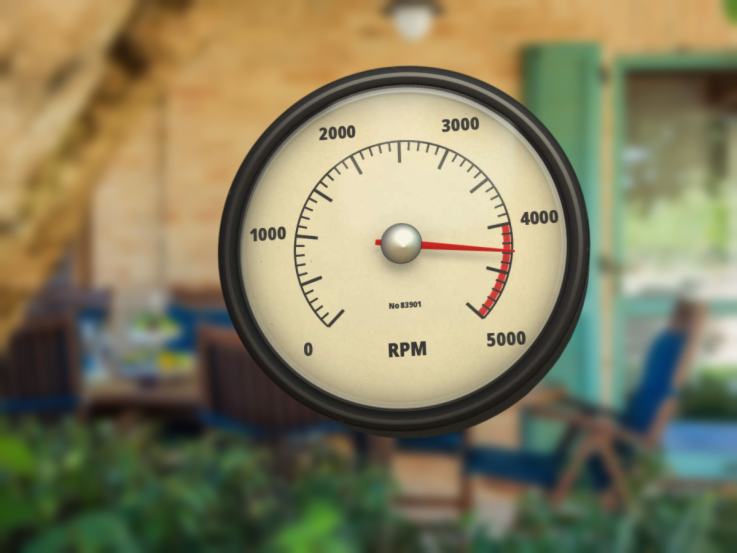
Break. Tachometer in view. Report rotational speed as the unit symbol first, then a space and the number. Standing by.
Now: rpm 4300
